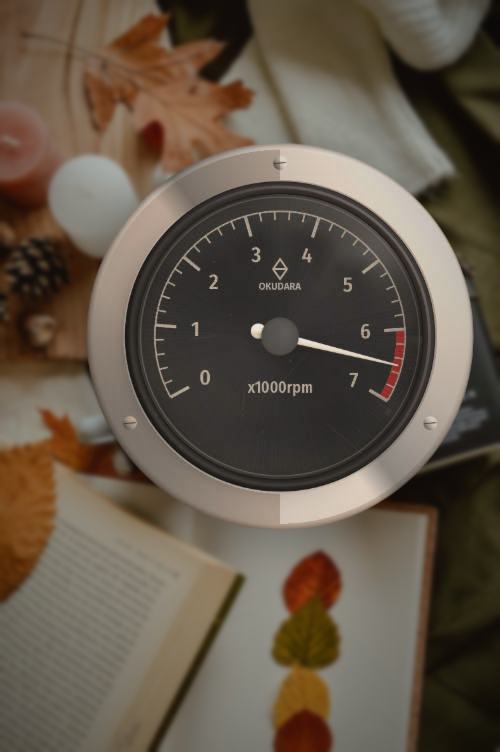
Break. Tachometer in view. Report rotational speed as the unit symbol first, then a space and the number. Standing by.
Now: rpm 6500
